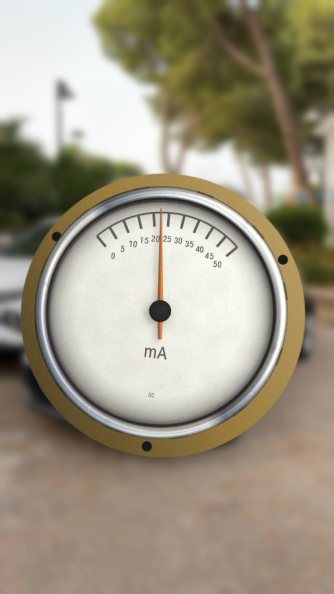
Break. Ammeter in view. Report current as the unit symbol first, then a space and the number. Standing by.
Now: mA 22.5
